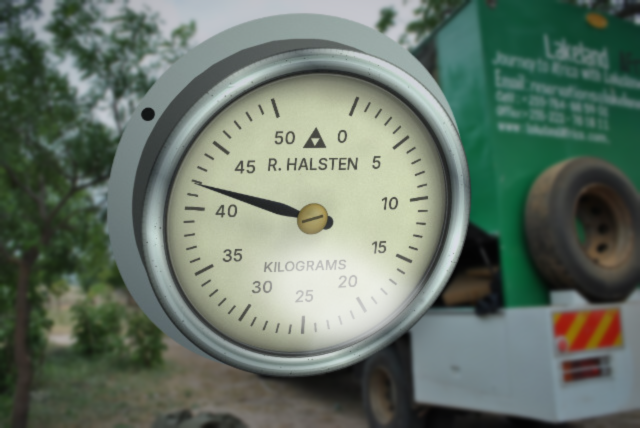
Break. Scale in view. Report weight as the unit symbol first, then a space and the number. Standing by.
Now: kg 42
